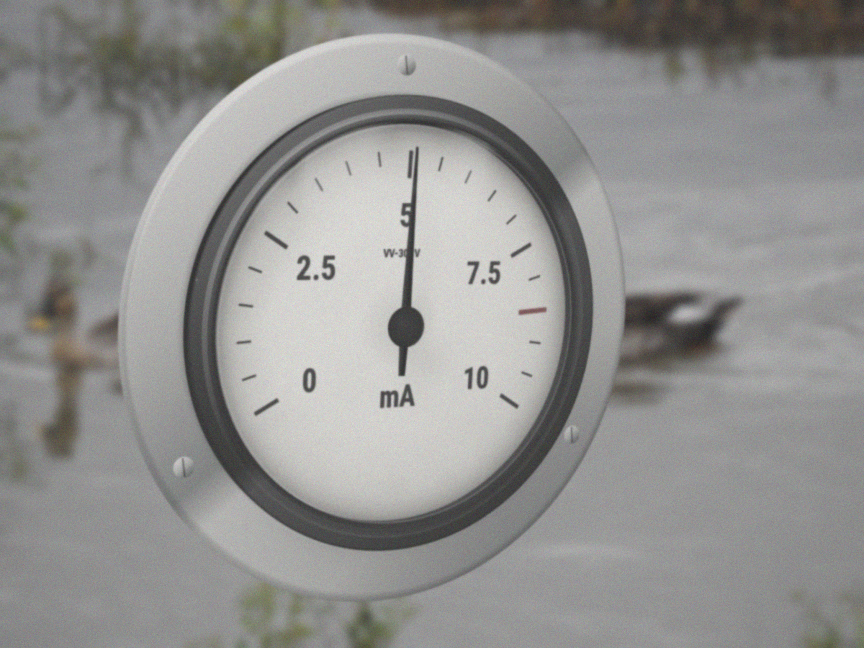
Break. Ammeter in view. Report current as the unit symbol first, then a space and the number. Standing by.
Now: mA 5
